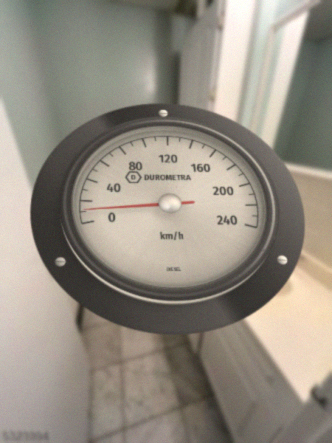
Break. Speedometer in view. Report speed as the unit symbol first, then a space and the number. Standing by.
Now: km/h 10
